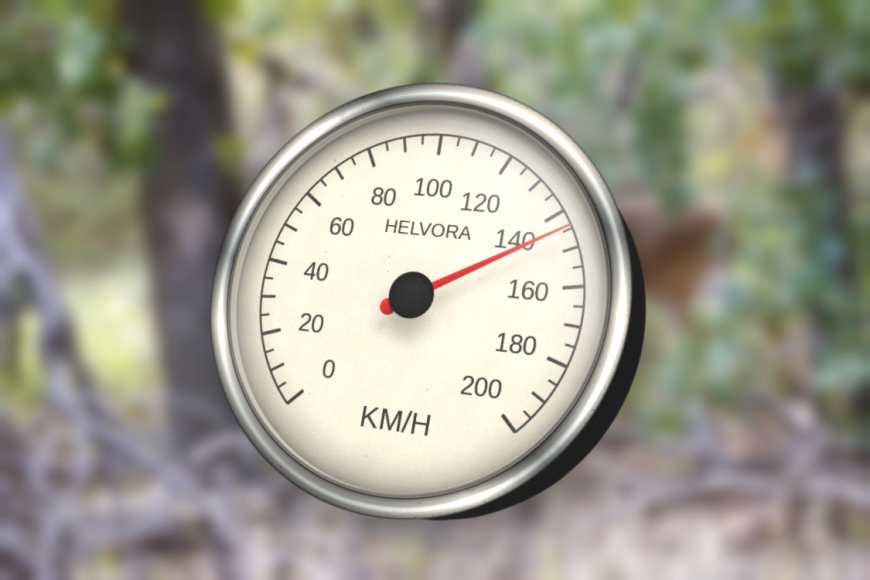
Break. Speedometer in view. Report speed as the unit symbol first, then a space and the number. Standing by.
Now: km/h 145
